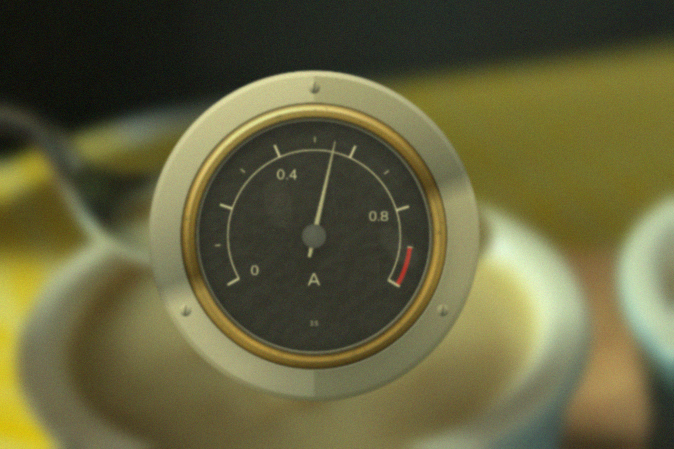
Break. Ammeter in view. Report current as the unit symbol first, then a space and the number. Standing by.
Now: A 0.55
